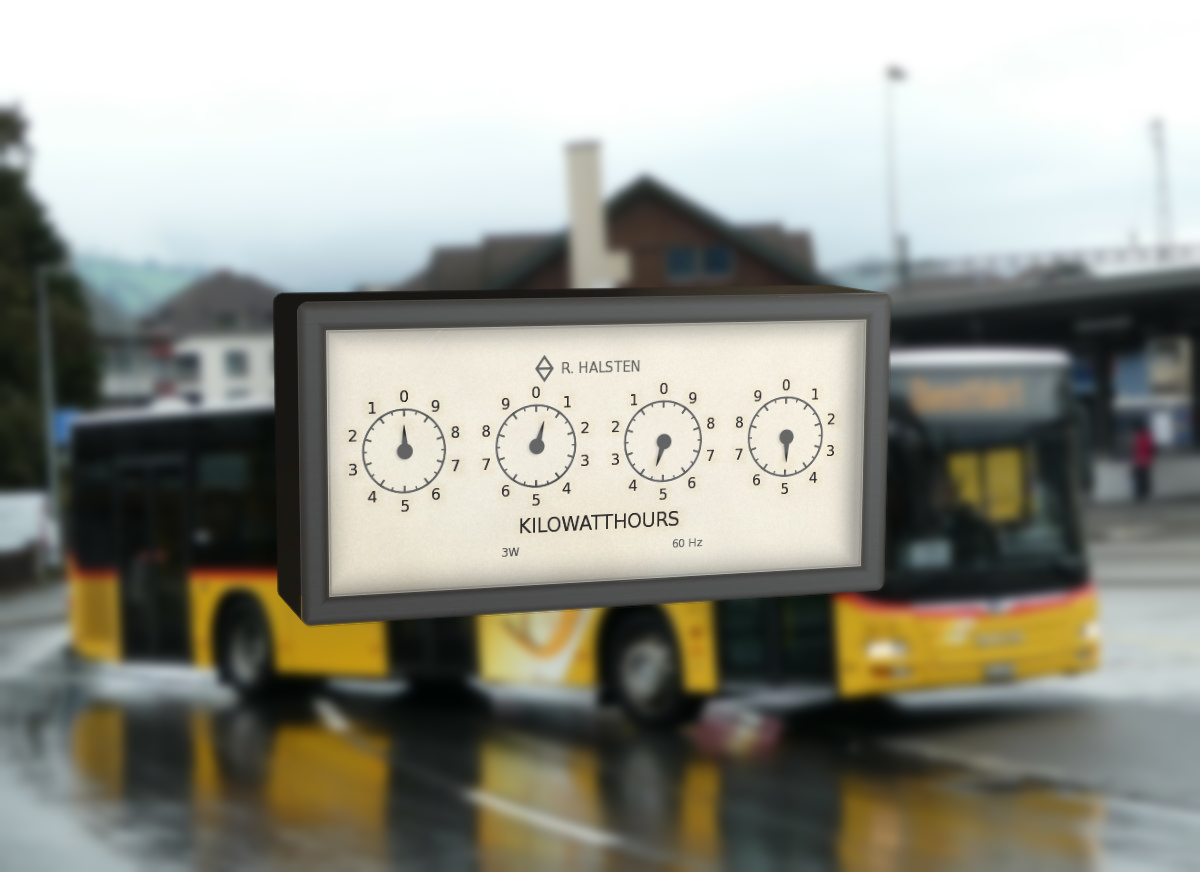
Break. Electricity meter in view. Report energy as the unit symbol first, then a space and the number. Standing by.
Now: kWh 45
